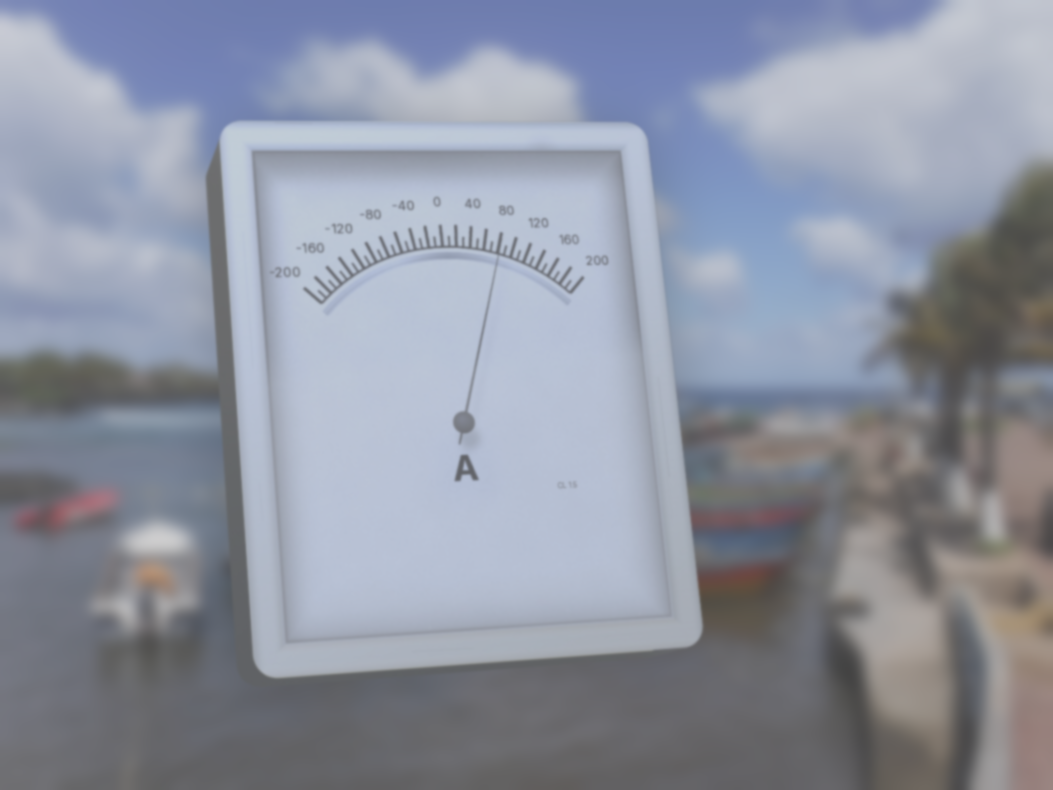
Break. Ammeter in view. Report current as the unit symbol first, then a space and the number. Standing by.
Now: A 80
